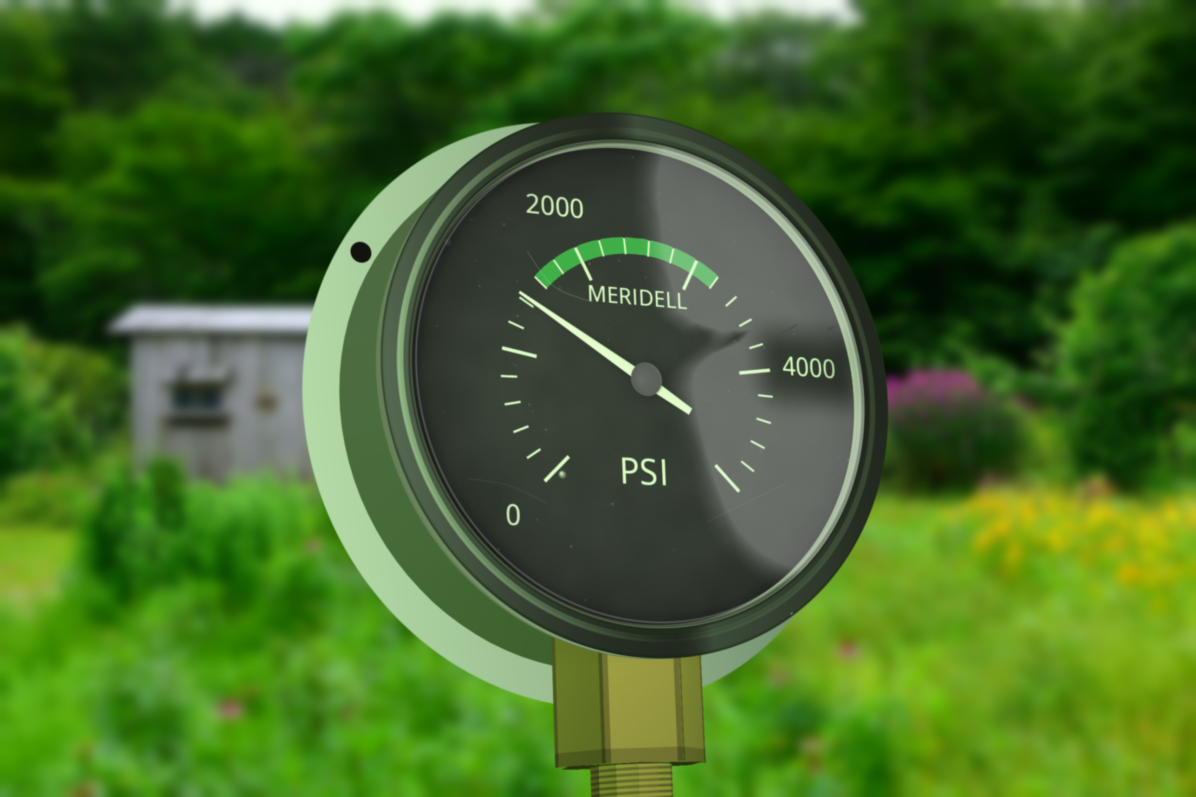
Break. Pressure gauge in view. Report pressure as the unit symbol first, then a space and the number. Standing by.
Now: psi 1400
